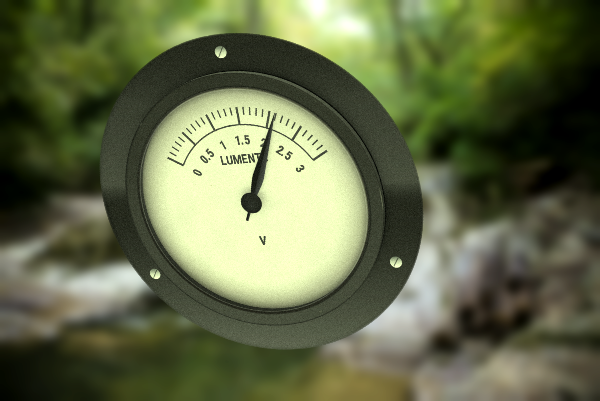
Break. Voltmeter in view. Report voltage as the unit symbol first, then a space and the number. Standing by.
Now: V 2.1
